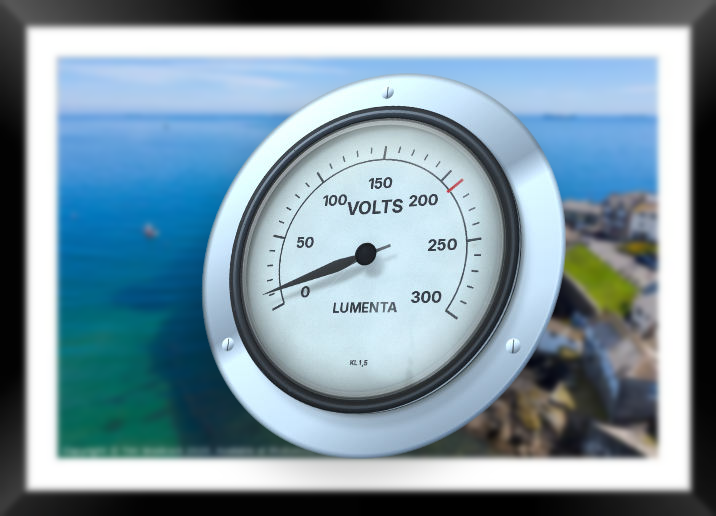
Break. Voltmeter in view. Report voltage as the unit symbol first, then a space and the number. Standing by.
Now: V 10
